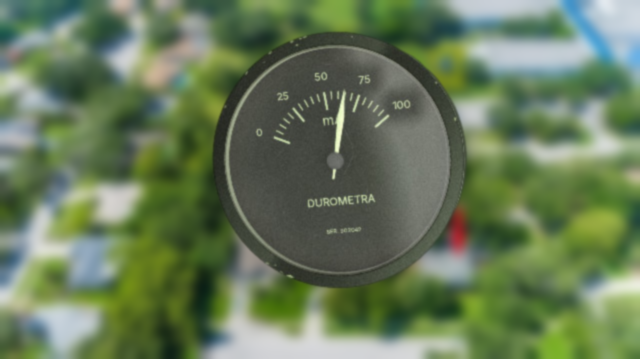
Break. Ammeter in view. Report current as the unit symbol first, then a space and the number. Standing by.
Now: mA 65
